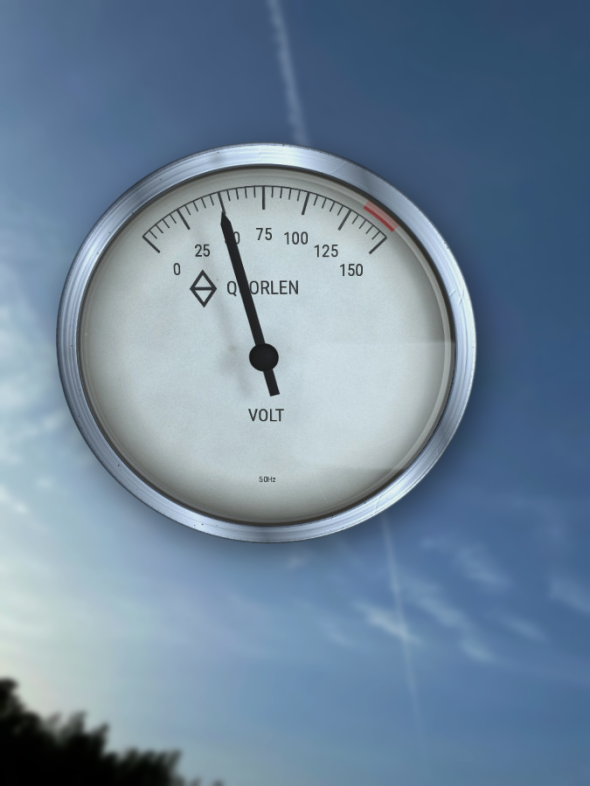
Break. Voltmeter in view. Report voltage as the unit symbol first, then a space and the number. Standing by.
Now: V 50
